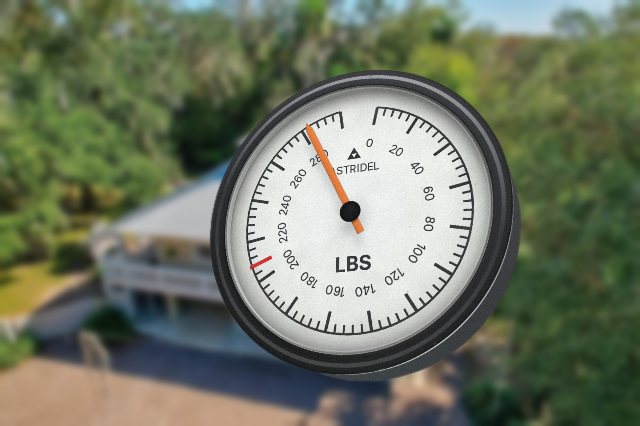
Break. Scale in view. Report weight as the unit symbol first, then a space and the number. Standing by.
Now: lb 284
